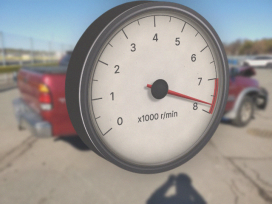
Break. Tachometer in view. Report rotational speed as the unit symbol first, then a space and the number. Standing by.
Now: rpm 7750
